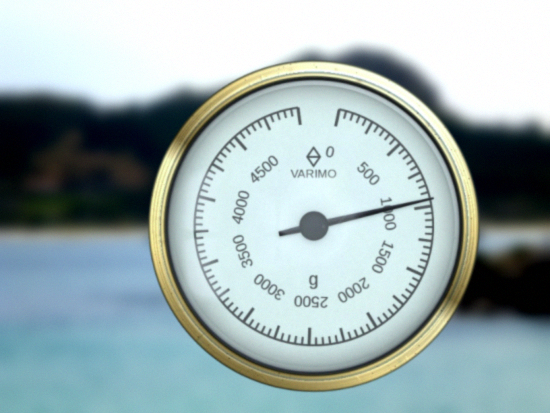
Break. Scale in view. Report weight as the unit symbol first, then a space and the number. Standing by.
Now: g 950
